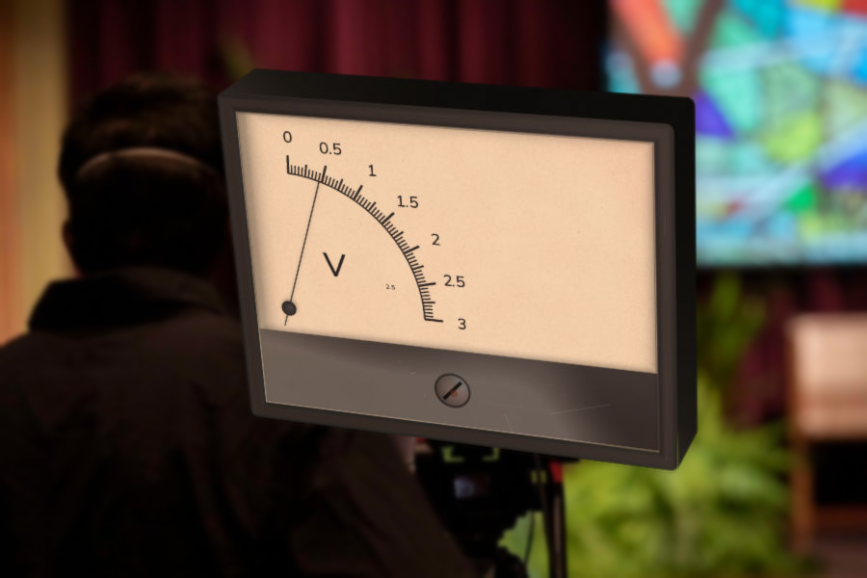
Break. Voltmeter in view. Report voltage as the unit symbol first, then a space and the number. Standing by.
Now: V 0.5
